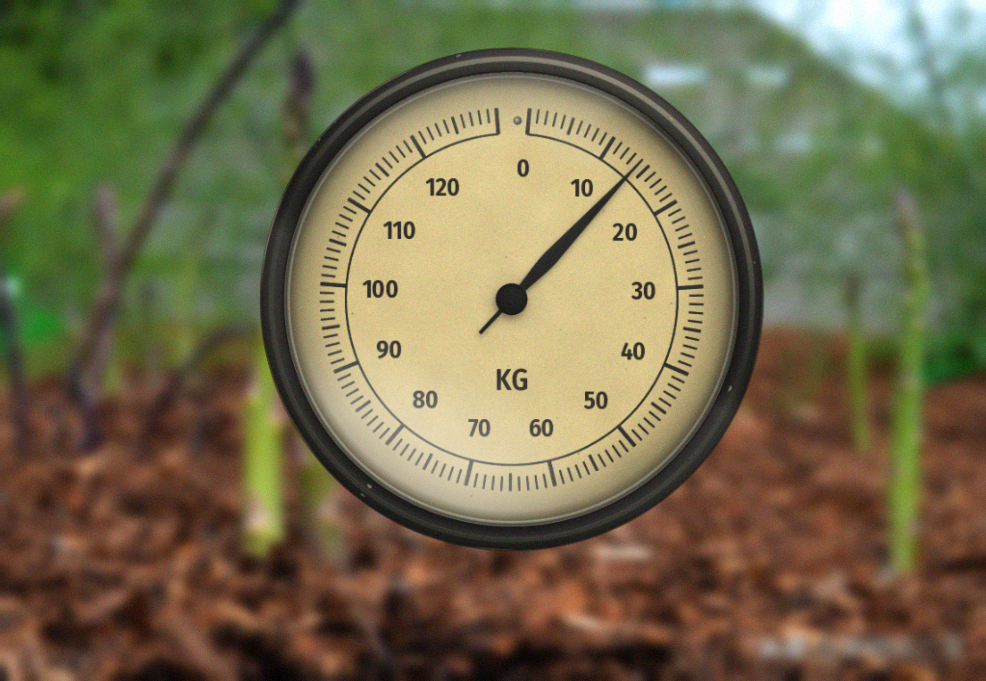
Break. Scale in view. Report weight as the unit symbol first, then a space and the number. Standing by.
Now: kg 14
